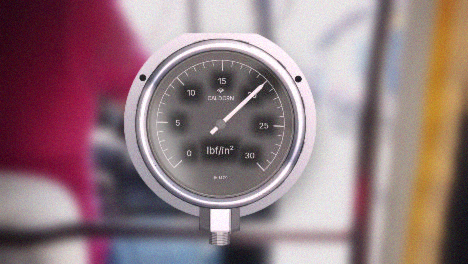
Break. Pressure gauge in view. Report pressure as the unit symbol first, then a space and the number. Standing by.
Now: psi 20
